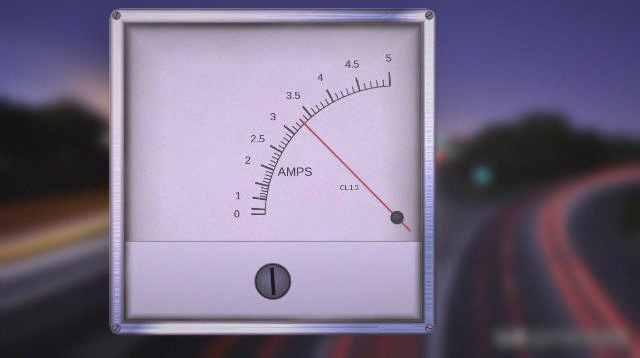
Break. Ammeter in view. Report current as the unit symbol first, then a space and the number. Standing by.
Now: A 3.3
